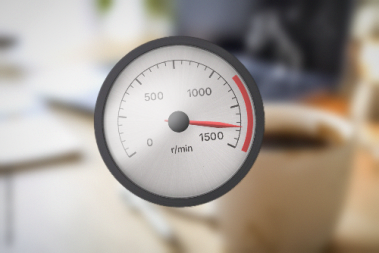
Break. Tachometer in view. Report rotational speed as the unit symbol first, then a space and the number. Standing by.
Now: rpm 1375
